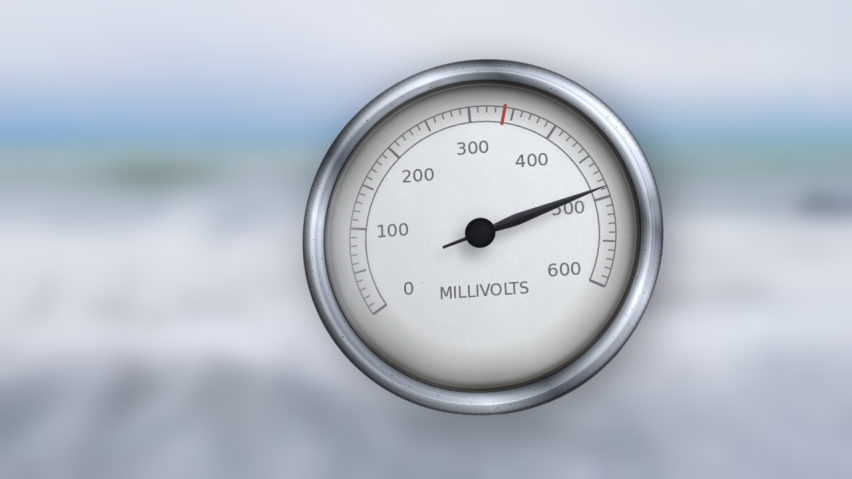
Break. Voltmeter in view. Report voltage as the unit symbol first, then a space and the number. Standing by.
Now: mV 490
